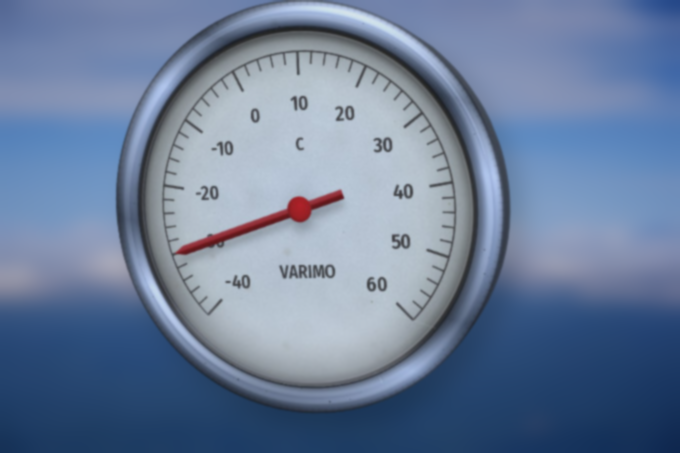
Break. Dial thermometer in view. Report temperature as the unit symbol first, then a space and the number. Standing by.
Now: °C -30
